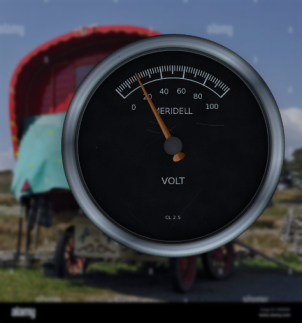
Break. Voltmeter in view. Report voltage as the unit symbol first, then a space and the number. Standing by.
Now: V 20
